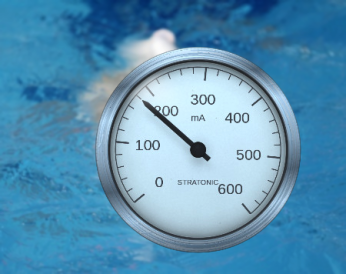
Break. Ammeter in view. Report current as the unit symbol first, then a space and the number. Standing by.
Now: mA 180
